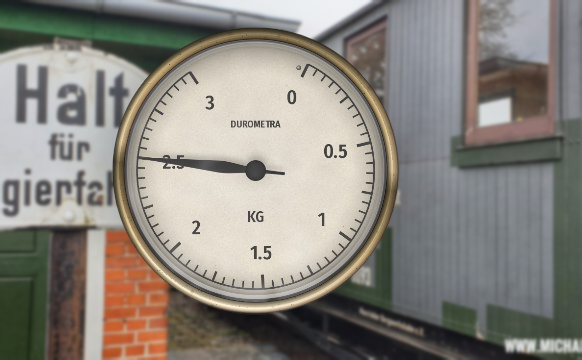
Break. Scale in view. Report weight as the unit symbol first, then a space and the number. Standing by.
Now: kg 2.5
